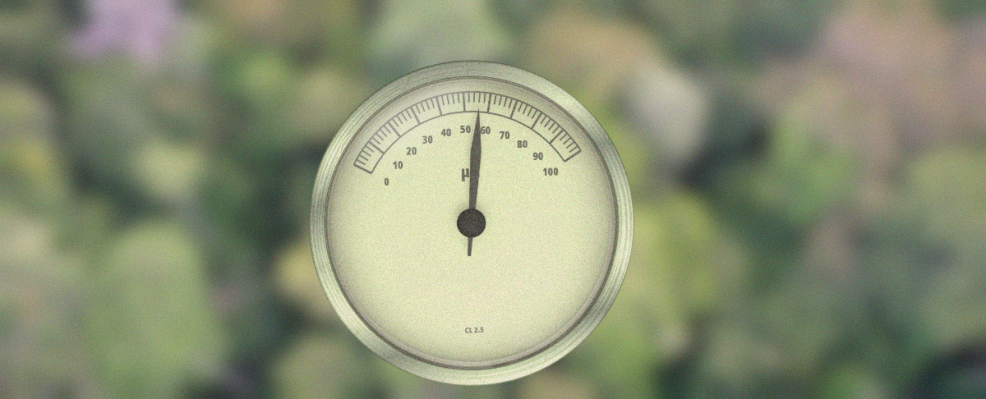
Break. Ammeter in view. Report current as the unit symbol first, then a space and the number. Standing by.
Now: µA 56
